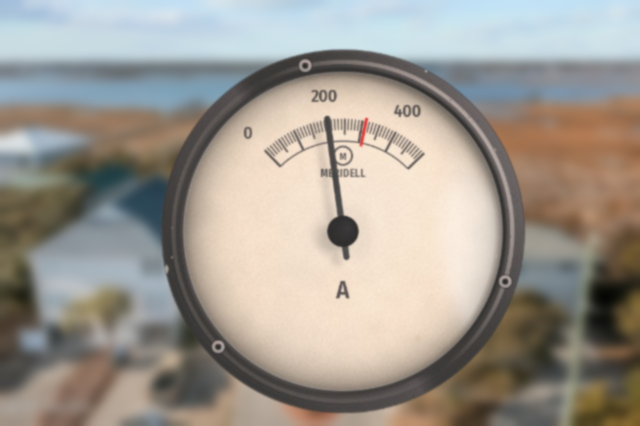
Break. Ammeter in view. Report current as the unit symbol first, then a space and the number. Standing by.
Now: A 200
